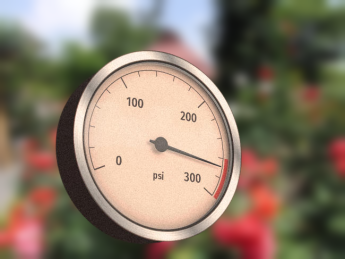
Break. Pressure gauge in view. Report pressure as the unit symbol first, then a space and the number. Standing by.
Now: psi 270
